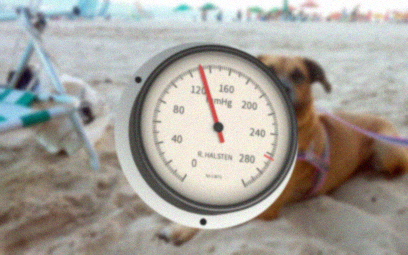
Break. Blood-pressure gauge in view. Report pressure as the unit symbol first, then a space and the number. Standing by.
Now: mmHg 130
